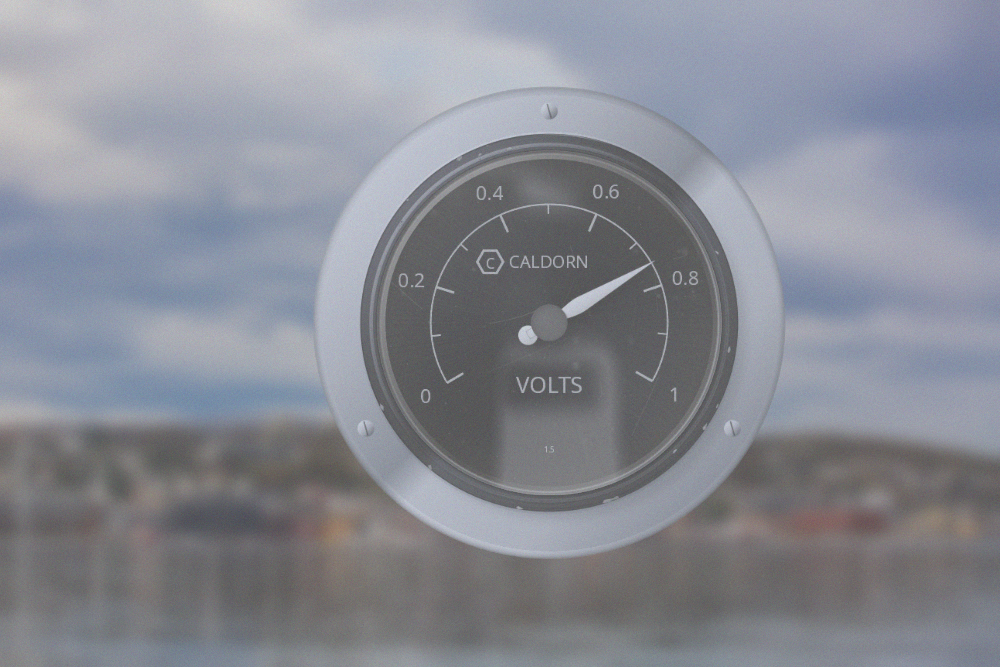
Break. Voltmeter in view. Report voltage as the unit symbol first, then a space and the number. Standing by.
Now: V 0.75
